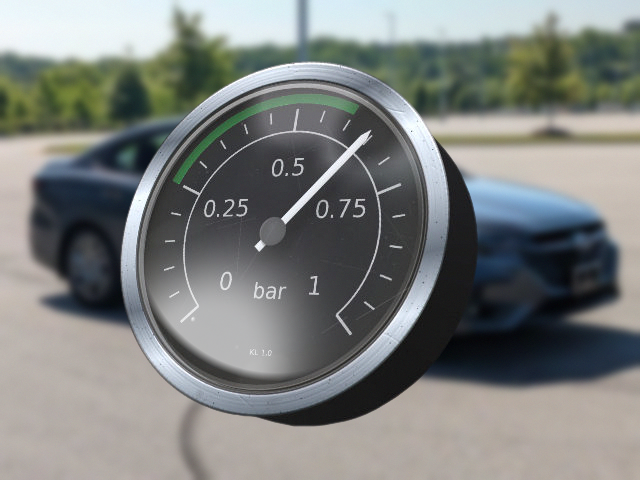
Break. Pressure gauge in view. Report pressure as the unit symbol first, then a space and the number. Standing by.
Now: bar 0.65
